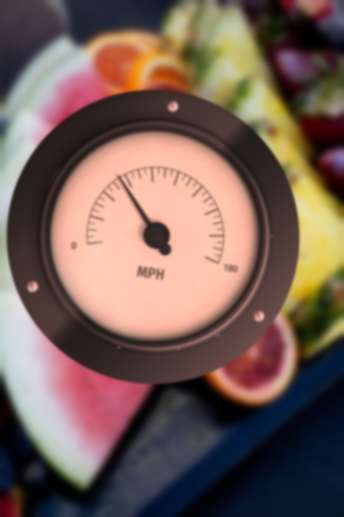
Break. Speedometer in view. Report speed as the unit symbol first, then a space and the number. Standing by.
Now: mph 55
